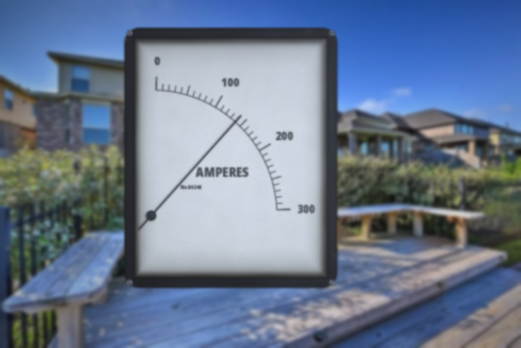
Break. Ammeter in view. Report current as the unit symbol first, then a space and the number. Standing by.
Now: A 140
